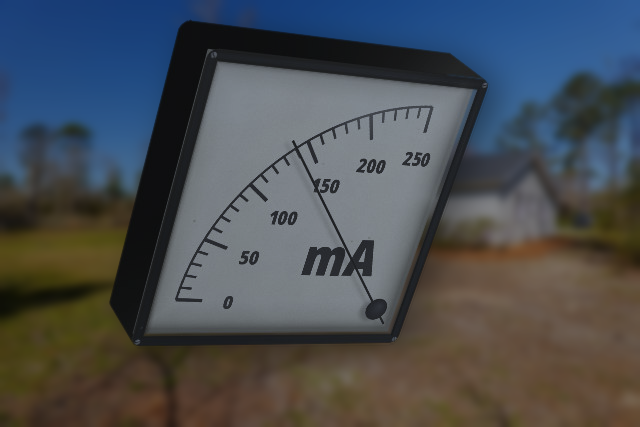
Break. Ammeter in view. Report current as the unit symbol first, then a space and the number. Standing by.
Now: mA 140
